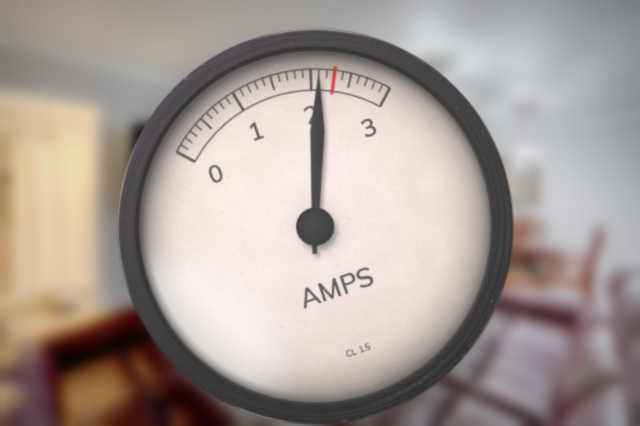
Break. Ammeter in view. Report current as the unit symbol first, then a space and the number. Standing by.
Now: A 2.1
